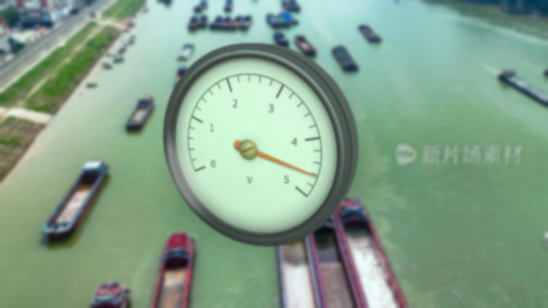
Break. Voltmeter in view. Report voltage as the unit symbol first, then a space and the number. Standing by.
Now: V 4.6
